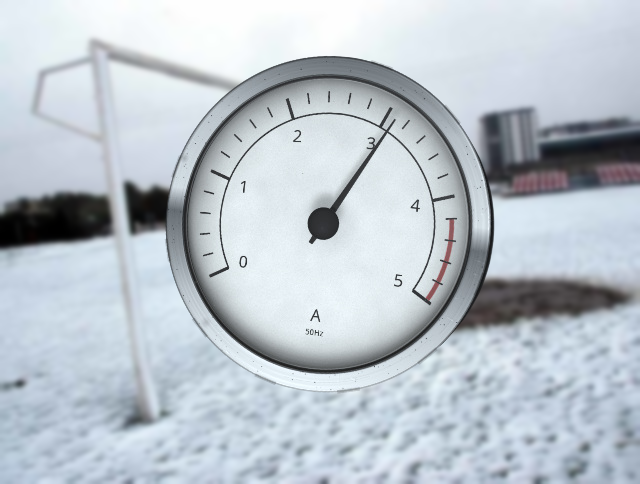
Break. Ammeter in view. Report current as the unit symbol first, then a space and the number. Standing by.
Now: A 3.1
